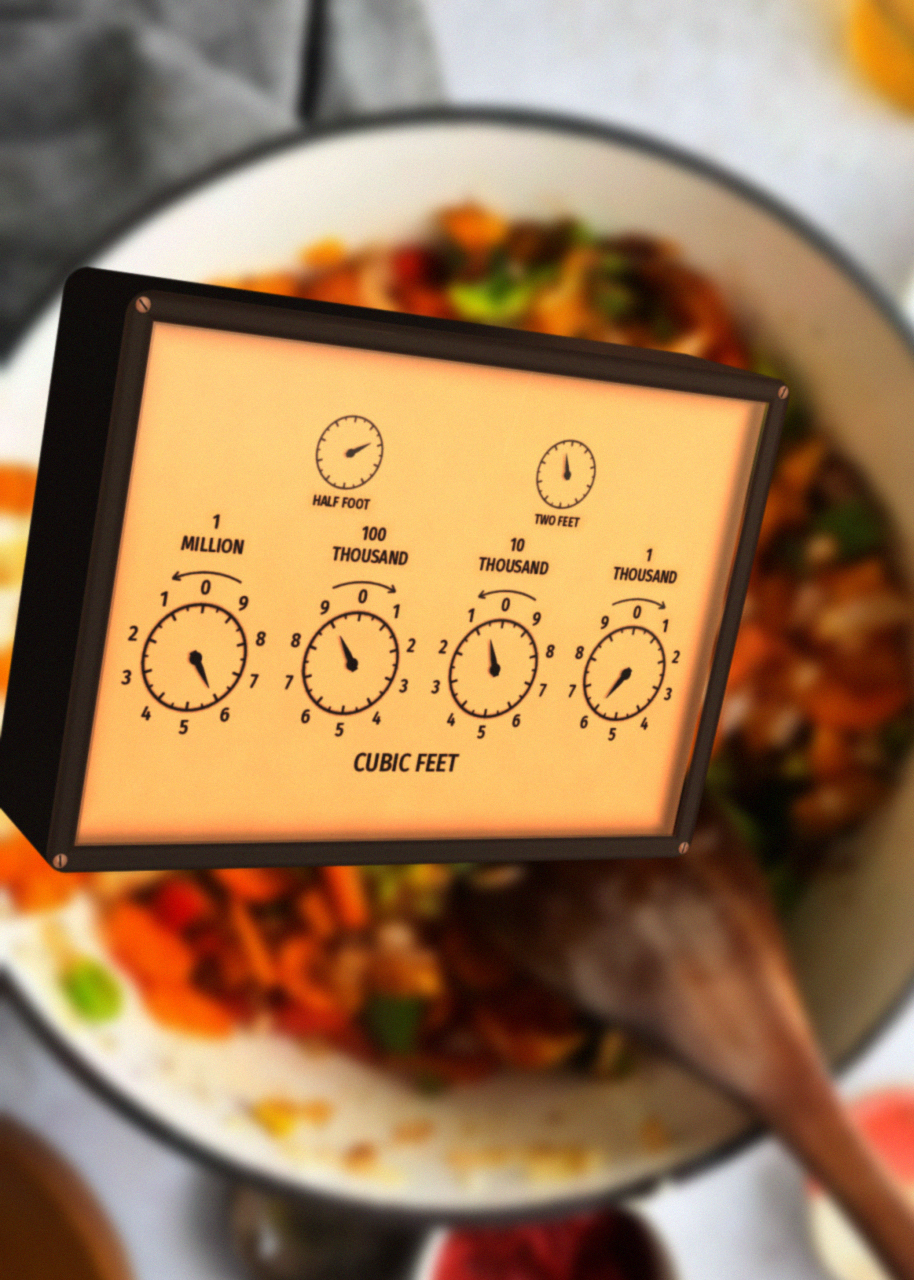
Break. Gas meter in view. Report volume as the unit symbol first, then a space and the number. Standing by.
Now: ft³ 590600
